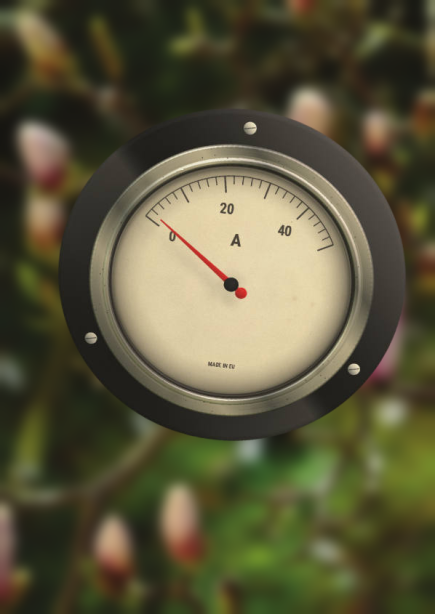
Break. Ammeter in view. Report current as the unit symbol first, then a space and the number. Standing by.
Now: A 2
